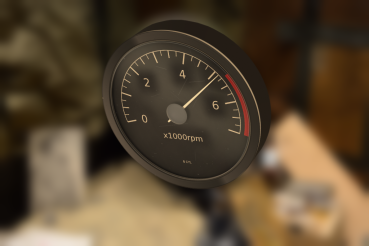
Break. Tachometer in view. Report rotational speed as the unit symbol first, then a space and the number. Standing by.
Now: rpm 5125
